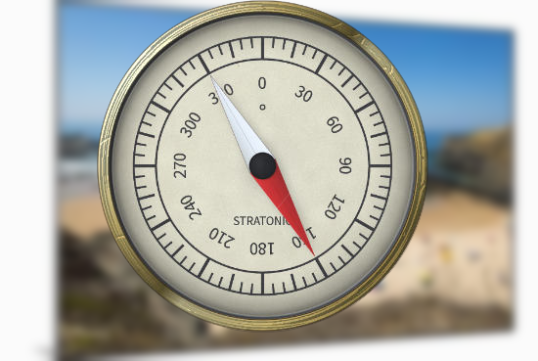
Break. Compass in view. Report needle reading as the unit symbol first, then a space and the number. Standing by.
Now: ° 150
